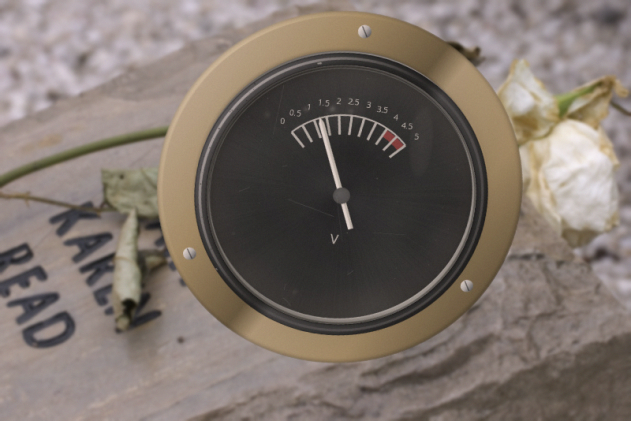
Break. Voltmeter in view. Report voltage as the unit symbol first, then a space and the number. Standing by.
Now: V 1.25
